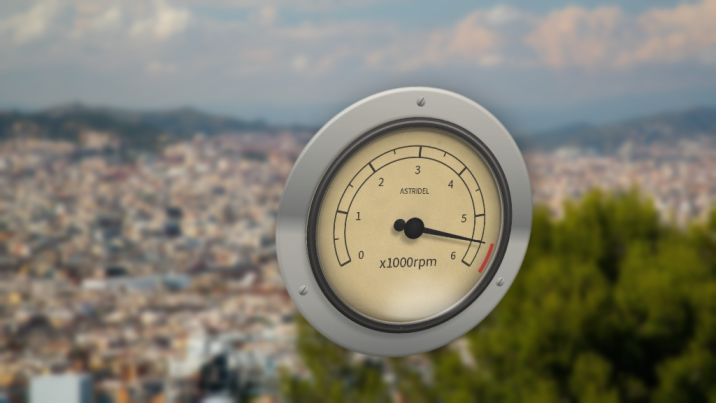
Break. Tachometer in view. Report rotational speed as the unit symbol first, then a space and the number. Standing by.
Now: rpm 5500
